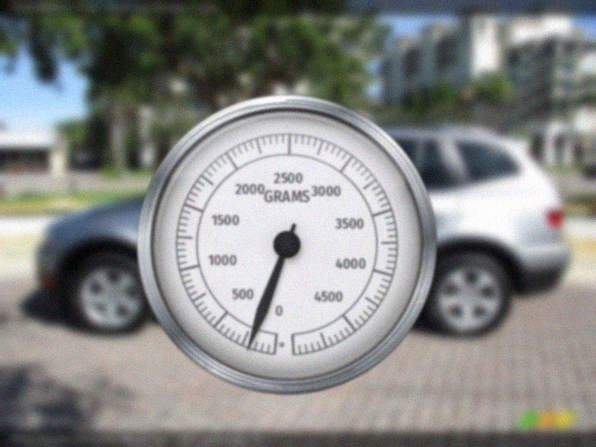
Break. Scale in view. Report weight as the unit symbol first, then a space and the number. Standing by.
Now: g 200
